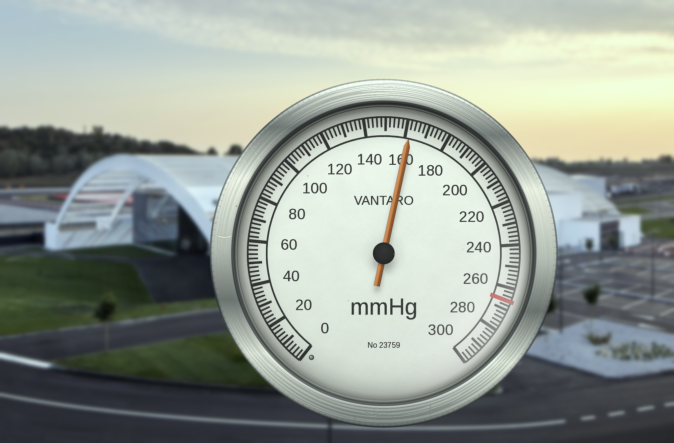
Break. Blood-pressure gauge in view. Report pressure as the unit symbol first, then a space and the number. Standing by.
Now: mmHg 162
